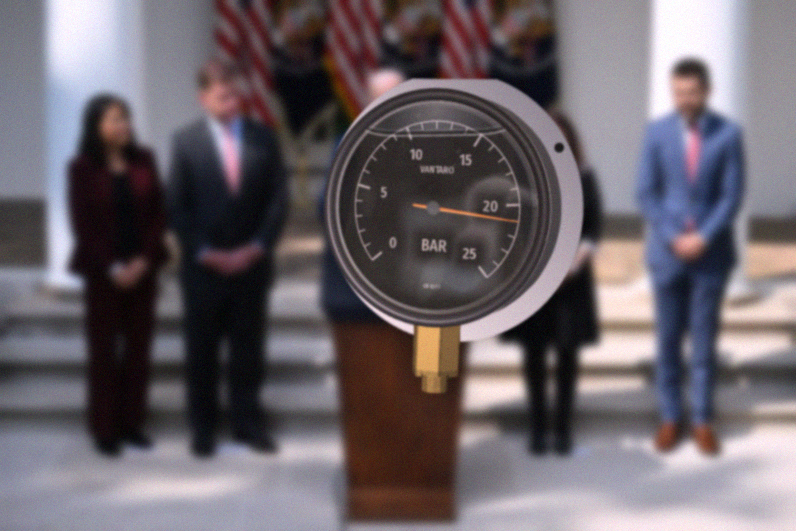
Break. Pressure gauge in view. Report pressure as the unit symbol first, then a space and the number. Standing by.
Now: bar 21
